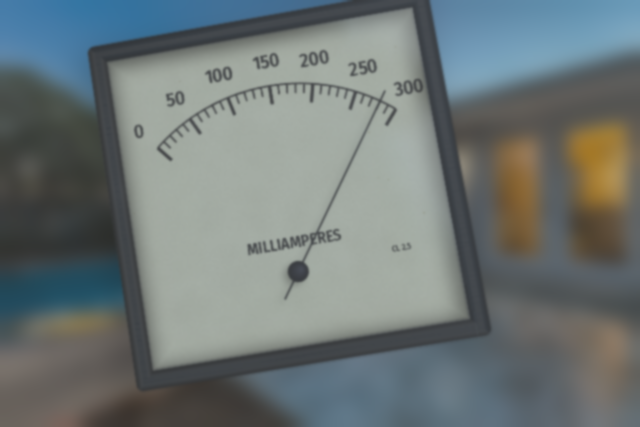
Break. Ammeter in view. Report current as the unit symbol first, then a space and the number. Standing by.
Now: mA 280
